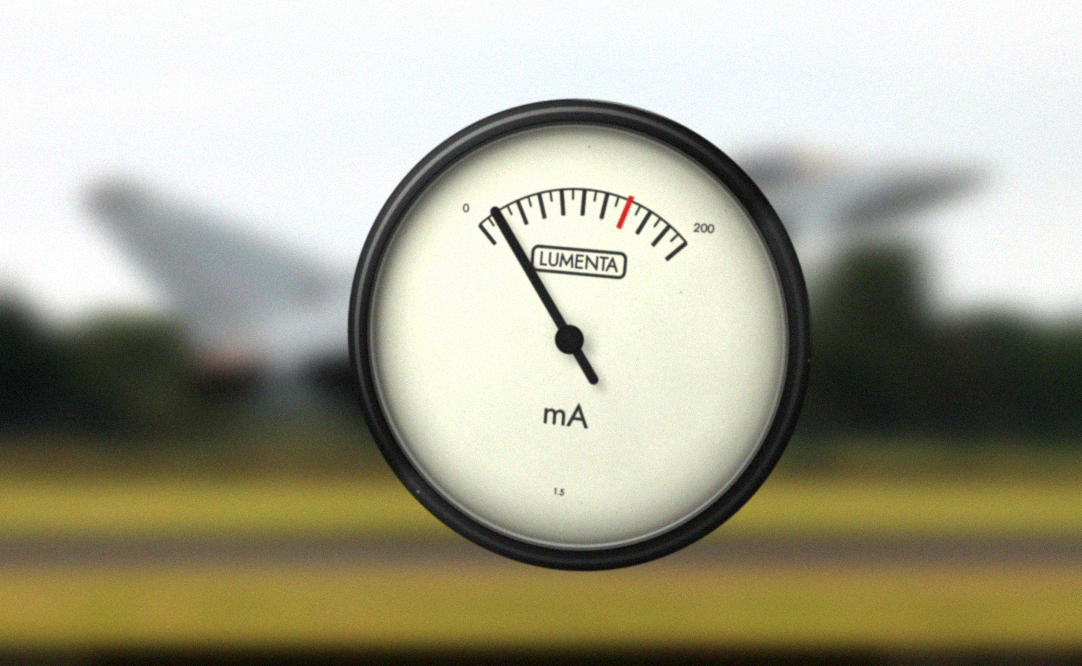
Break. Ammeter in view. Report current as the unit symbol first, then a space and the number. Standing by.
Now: mA 20
